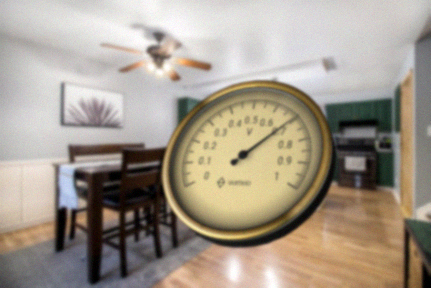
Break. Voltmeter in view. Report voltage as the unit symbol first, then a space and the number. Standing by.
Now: V 0.7
